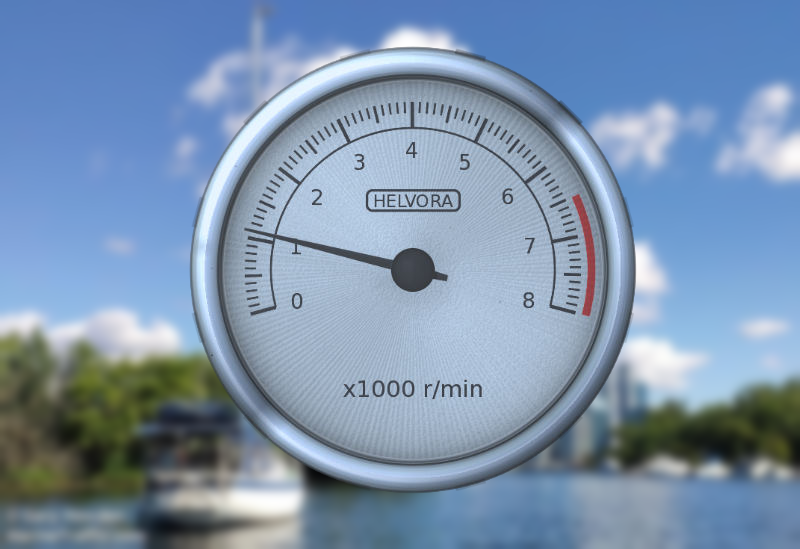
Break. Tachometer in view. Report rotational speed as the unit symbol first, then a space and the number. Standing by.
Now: rpm 1100
